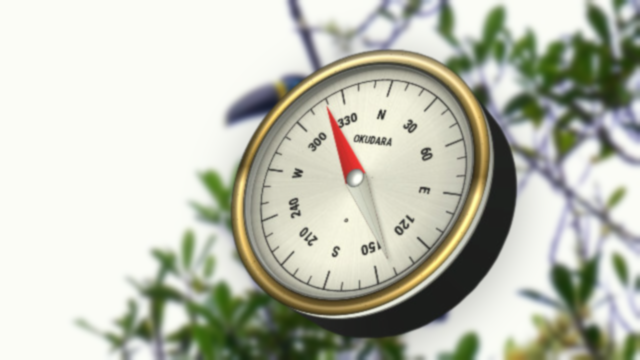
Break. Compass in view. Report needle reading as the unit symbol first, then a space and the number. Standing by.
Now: ° 320
